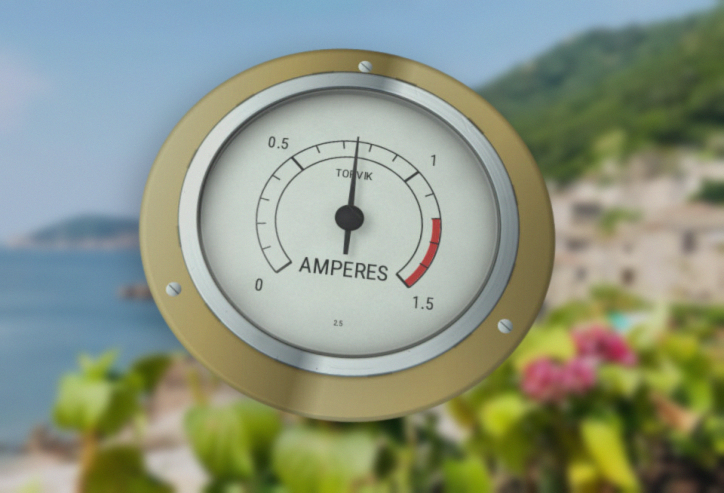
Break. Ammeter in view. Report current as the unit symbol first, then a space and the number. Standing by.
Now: A 0.75
